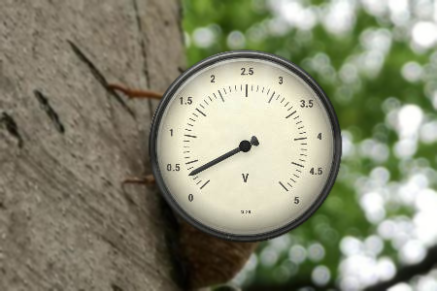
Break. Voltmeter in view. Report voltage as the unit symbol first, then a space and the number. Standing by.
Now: V 0.3
